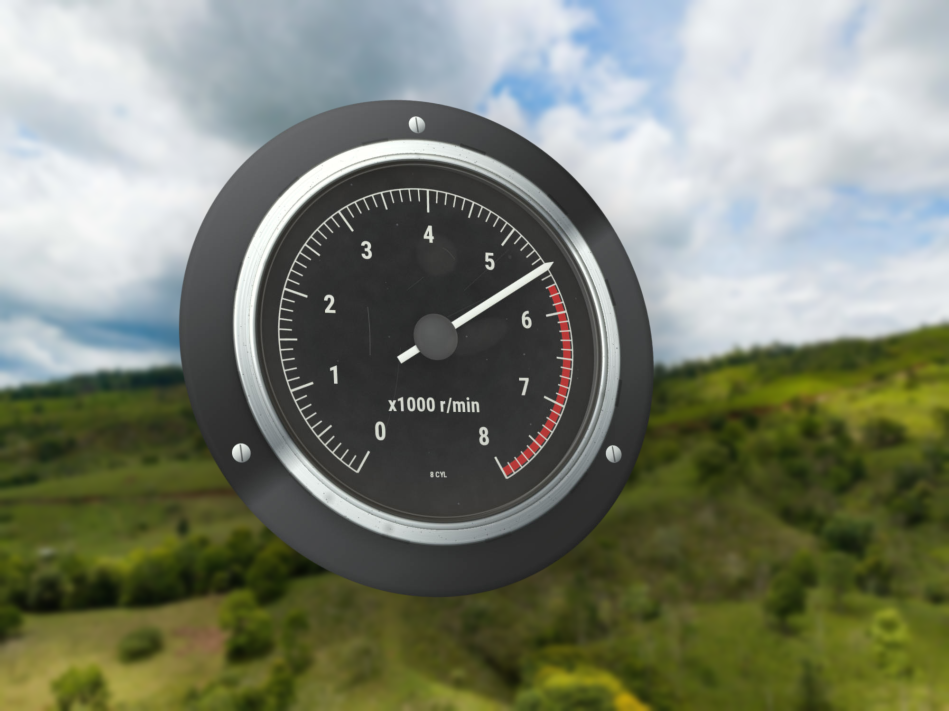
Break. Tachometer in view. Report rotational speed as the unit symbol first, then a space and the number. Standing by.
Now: rpm 5500
